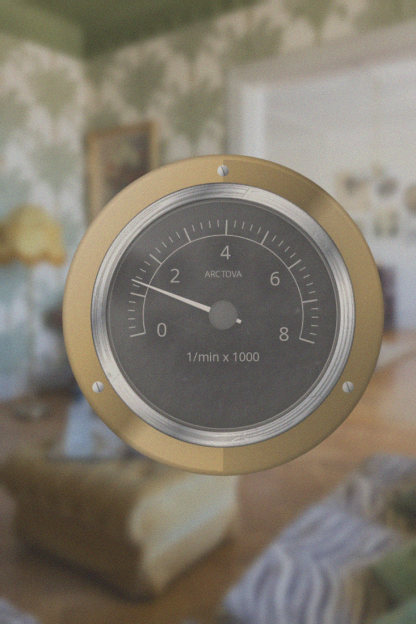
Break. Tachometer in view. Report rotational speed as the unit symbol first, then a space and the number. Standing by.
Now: rpm 1300
